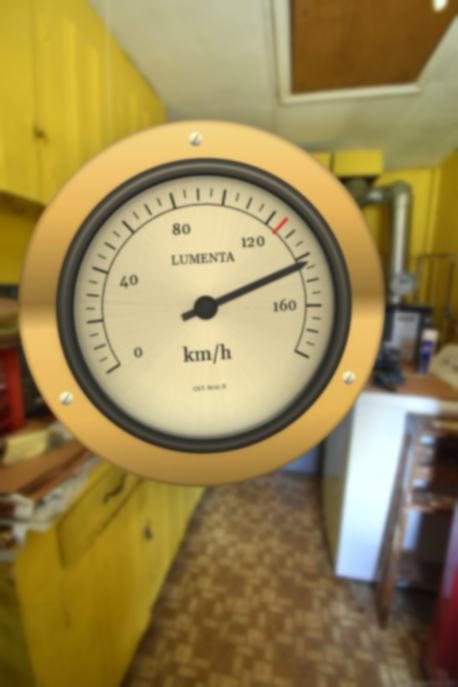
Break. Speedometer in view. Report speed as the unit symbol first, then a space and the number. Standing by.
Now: km/h 142.5
